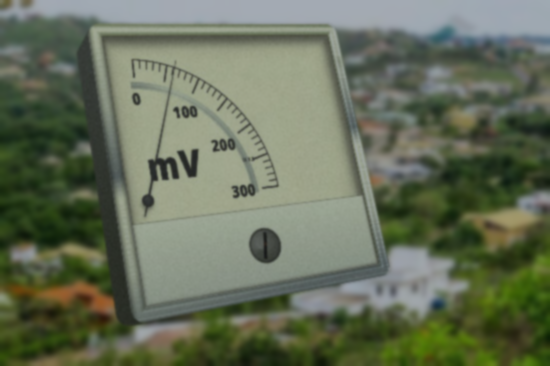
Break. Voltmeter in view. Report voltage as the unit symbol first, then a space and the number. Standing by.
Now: mV 60
